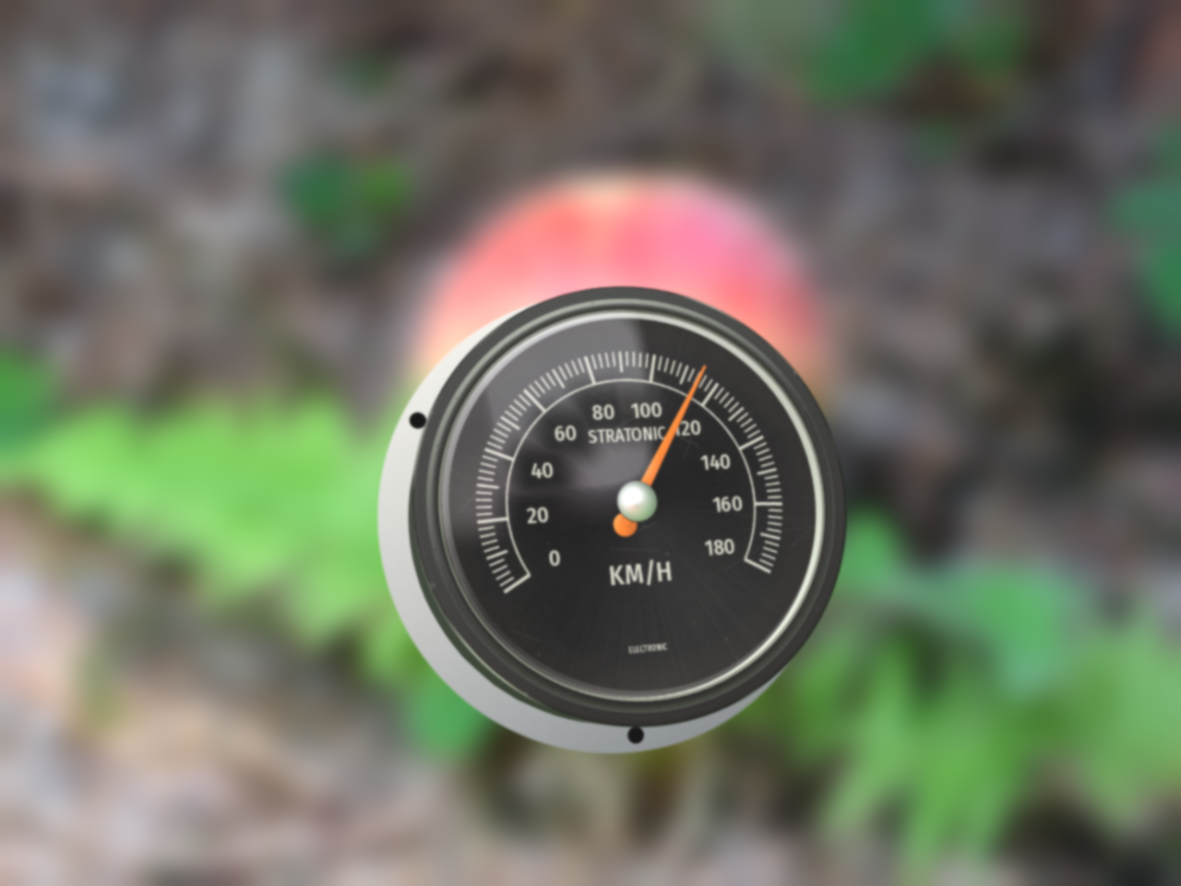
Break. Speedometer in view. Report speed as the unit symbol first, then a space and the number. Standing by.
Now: km/h 114
